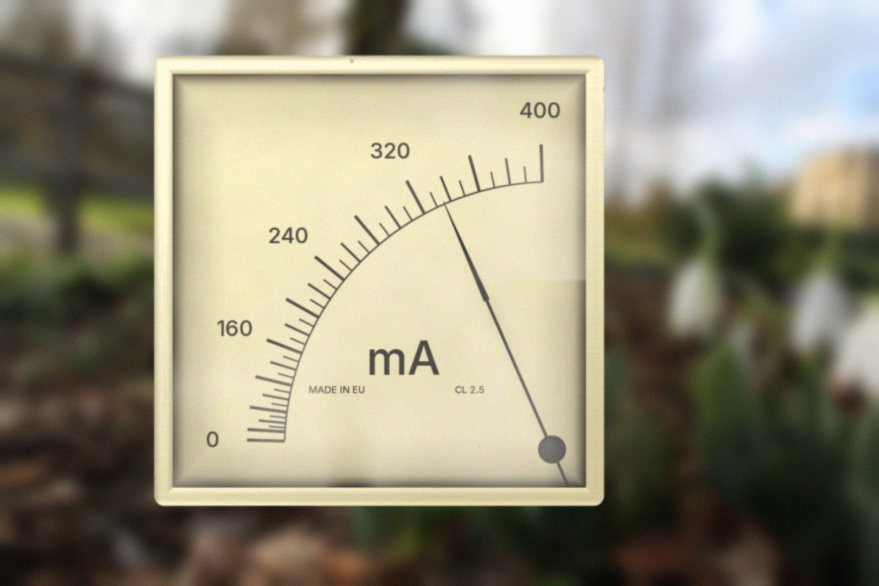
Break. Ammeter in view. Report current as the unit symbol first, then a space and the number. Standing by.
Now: mA 335
